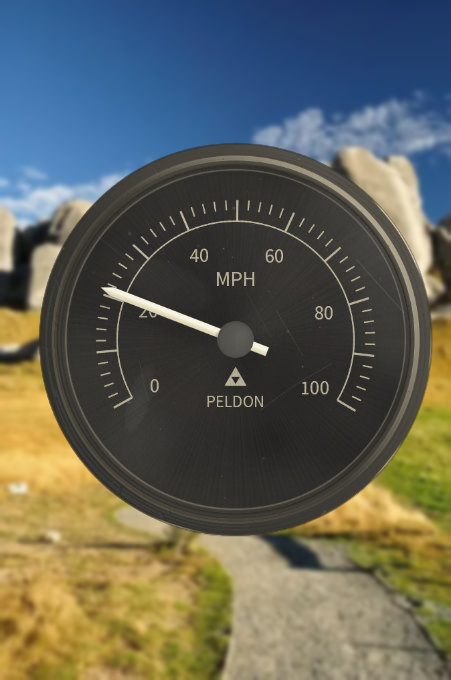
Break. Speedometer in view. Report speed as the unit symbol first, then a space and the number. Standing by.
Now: mph 21
